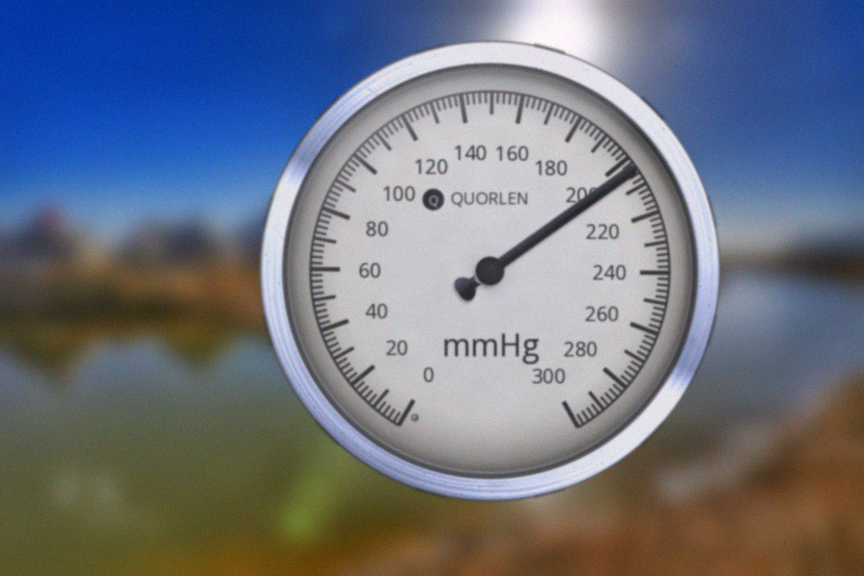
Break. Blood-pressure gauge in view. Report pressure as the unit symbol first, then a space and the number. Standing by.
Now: mmHg 204
